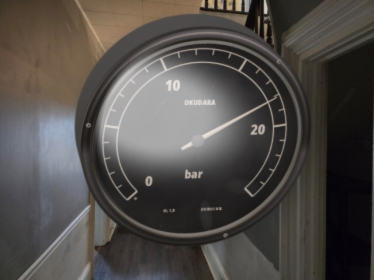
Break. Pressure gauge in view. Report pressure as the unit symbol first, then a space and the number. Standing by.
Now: bar 18
